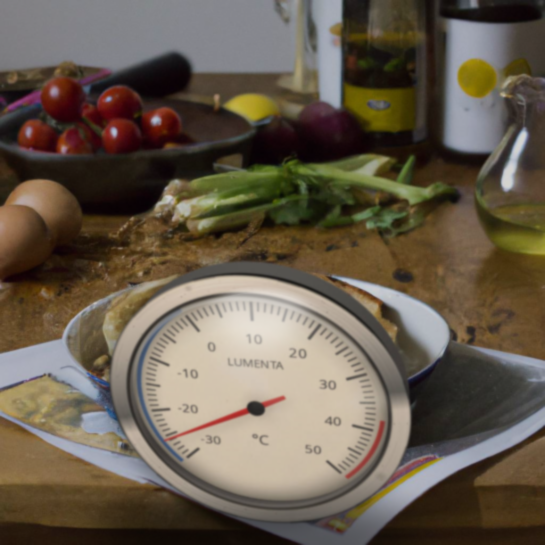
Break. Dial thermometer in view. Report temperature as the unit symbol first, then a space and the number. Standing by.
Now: °C -25
